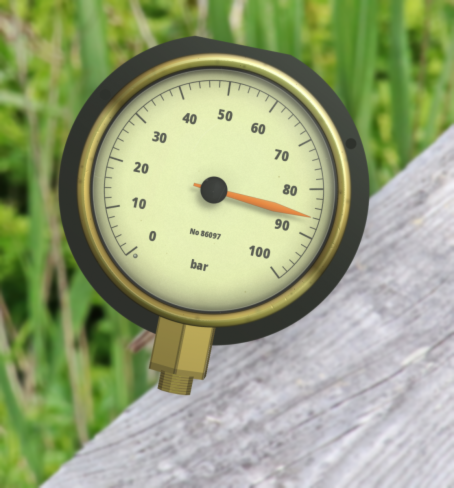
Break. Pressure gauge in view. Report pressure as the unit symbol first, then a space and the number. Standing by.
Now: bar 86
